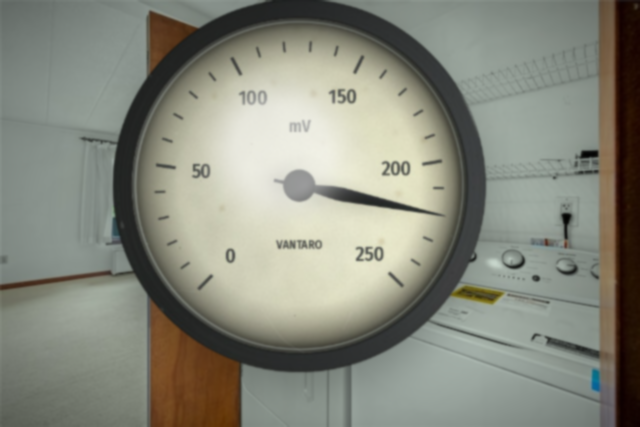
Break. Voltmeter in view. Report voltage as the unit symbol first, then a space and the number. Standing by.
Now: mV 220
